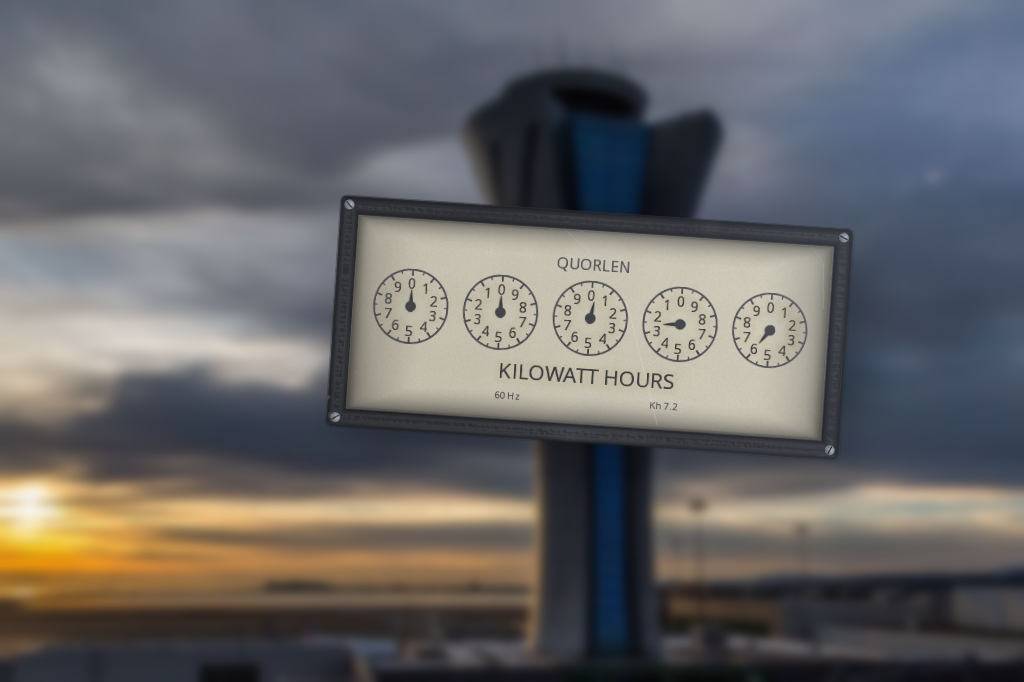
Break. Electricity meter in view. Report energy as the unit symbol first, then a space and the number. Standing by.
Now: kWh 26
